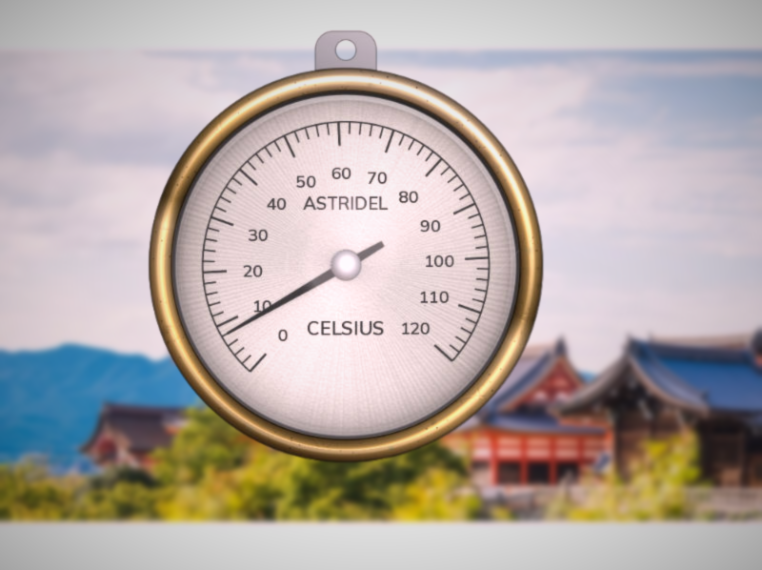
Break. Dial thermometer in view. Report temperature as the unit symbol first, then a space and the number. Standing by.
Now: °C 8
